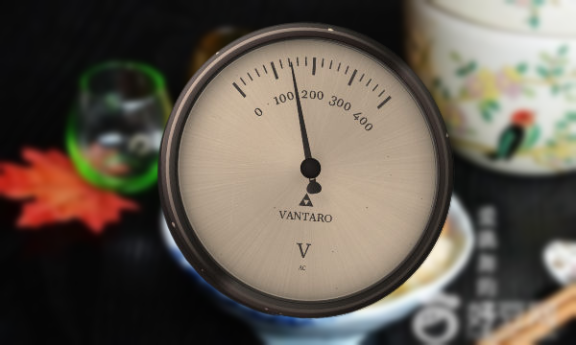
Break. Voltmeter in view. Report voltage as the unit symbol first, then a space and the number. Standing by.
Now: V 140
